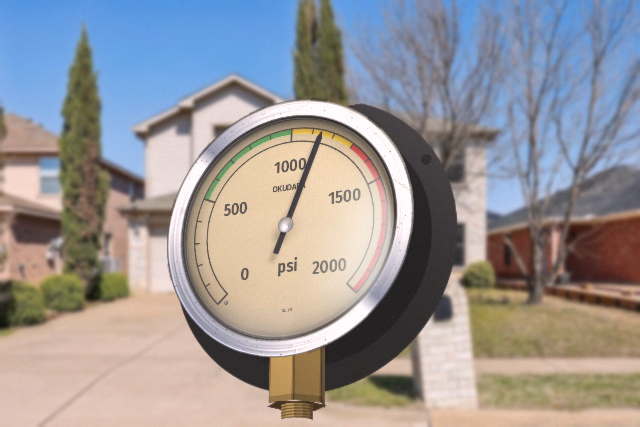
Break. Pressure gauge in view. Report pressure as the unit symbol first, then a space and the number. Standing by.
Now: psi 1150
